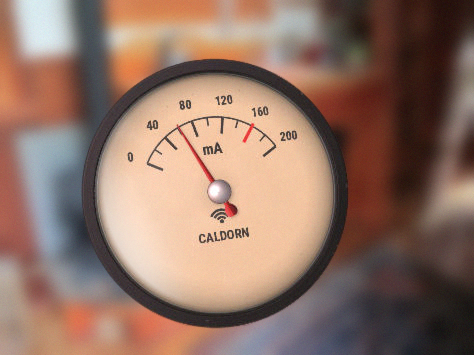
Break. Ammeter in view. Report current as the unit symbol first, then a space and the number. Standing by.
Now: mA 60
